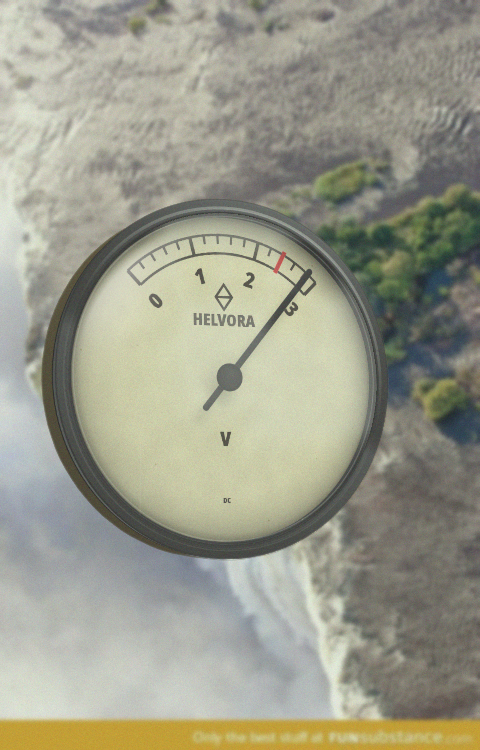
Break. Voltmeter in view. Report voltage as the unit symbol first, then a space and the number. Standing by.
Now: V 2.8
